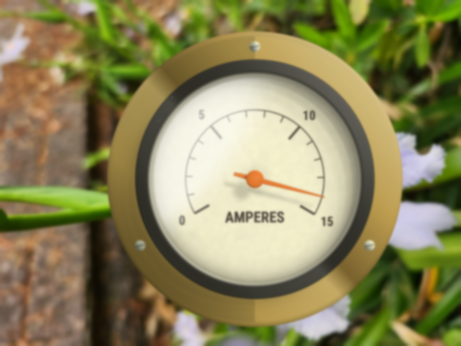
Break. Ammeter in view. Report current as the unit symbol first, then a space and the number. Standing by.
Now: A 14
